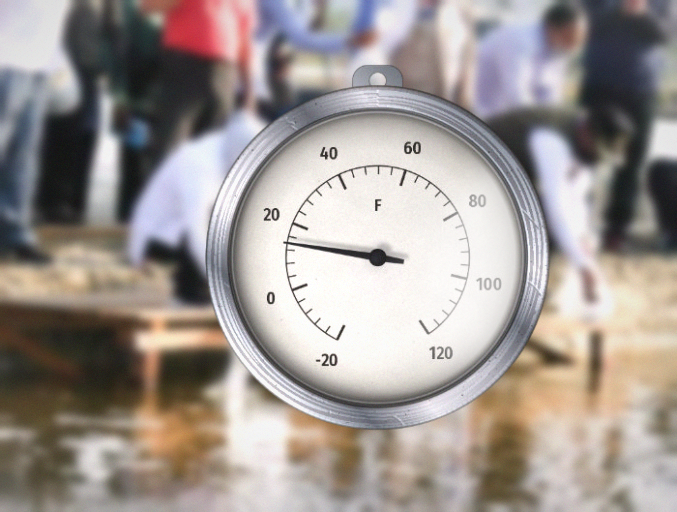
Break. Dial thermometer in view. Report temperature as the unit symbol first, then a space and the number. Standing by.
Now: °F 14
